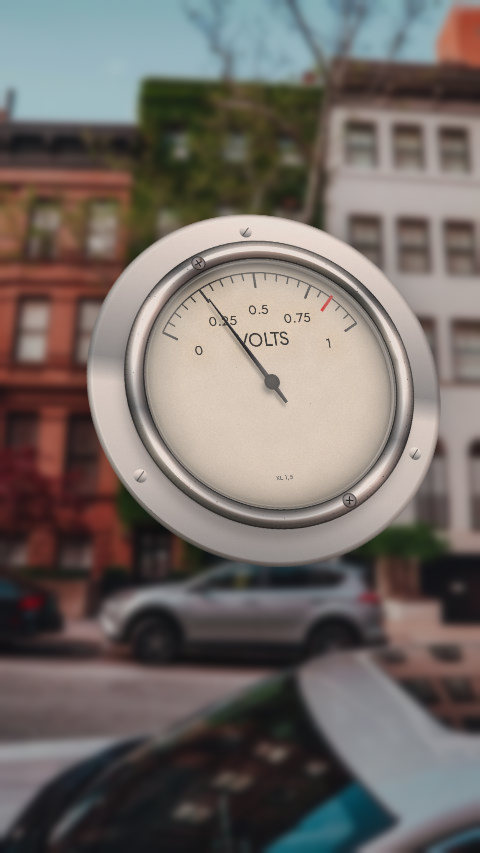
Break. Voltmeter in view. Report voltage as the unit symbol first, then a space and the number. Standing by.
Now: V 0.25
